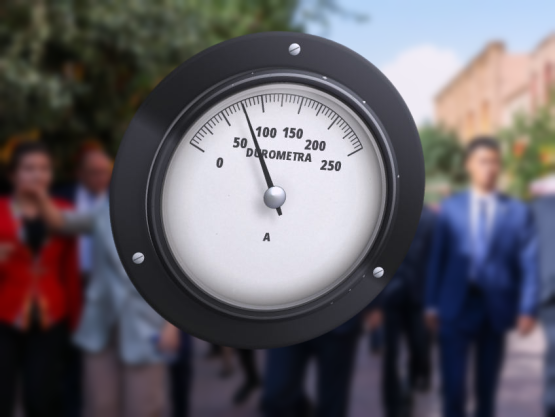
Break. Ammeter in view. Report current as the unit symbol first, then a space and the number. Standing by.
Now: A 75
